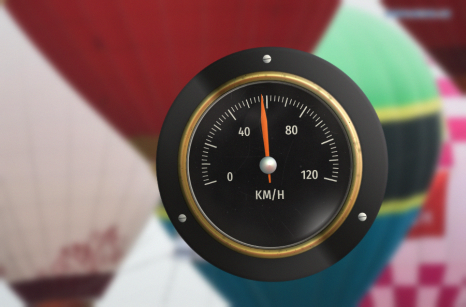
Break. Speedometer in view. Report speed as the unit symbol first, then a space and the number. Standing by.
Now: km/h 58
